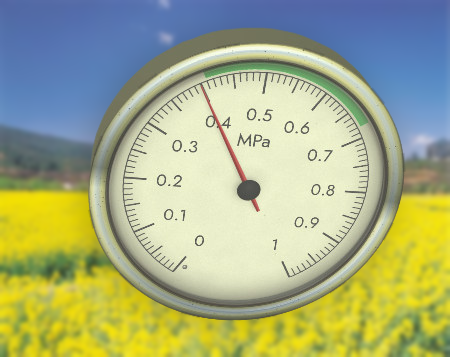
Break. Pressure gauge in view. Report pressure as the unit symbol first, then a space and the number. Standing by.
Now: MPa 0.4
